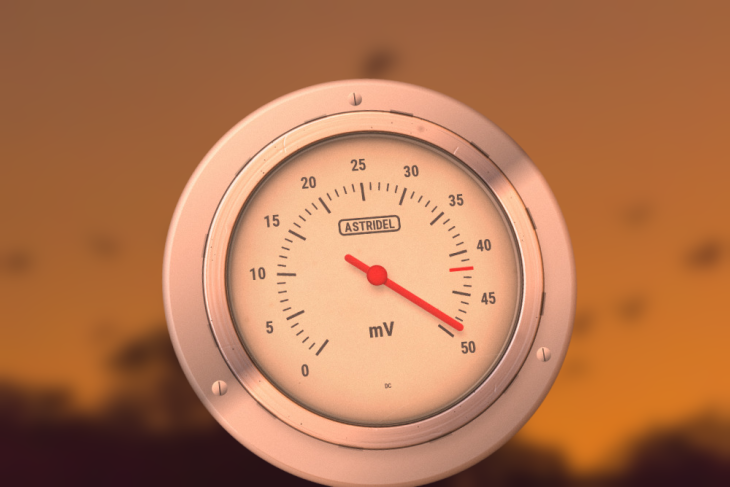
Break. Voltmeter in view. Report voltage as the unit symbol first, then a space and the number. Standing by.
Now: mV 49
